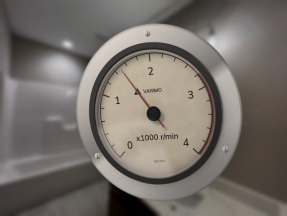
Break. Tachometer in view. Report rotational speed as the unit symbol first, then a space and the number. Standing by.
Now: rpm 1500
